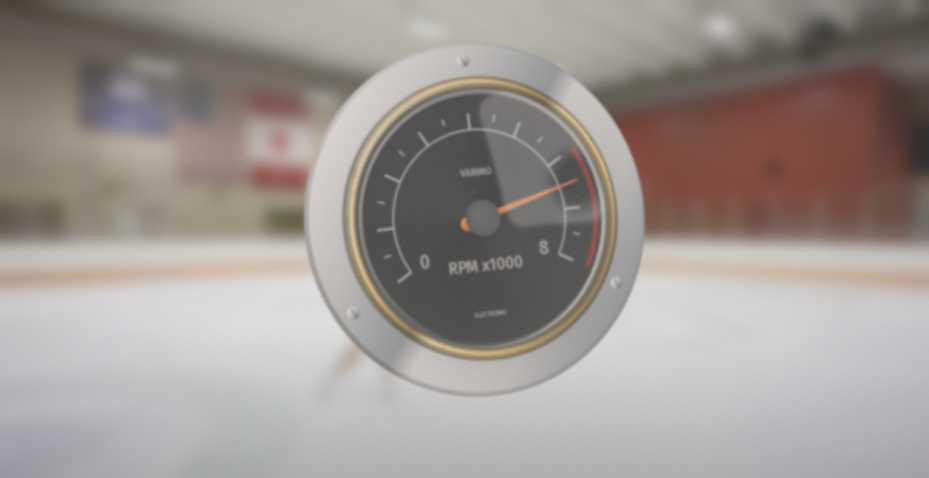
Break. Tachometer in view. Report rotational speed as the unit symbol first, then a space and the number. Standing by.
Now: rpm 6500
